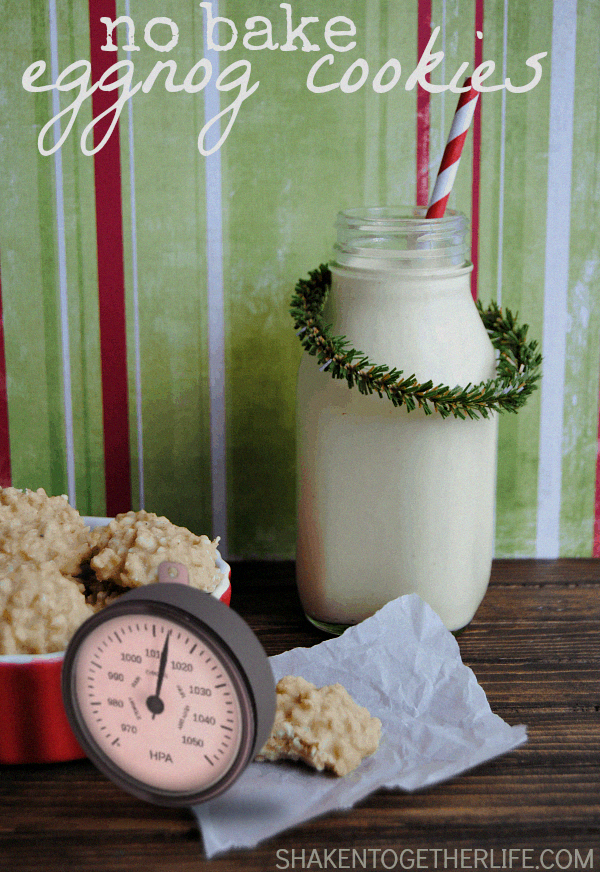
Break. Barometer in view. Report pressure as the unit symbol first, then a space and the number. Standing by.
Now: hPa 1014
